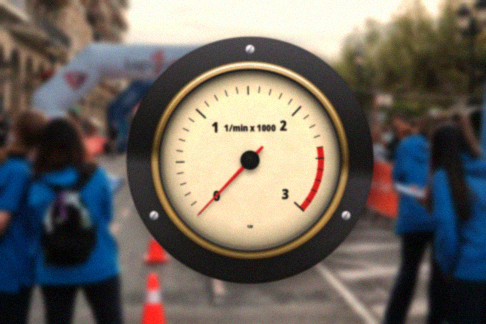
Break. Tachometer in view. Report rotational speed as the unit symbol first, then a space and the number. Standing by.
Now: rpm 0
